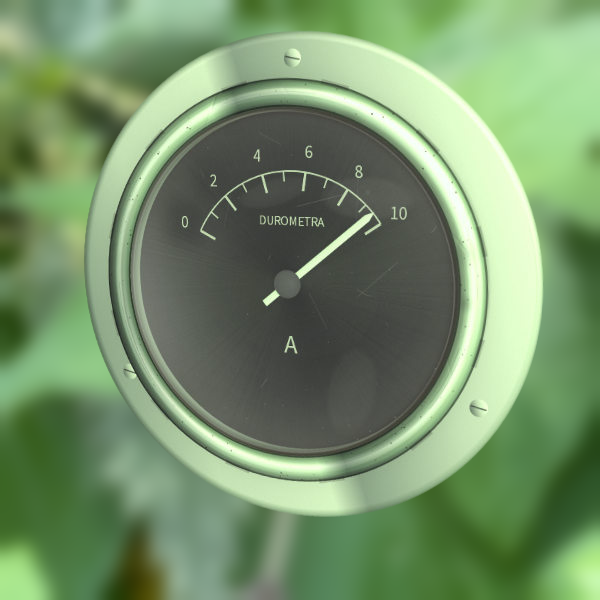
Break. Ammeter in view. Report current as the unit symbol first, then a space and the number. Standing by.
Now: A 9.5
